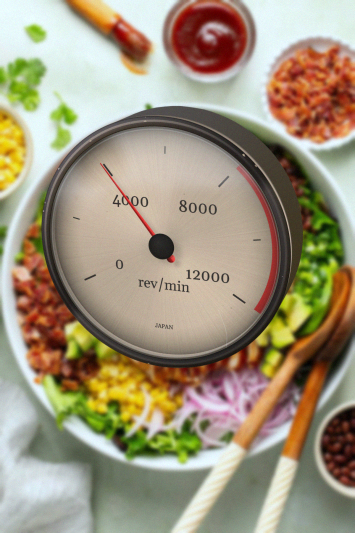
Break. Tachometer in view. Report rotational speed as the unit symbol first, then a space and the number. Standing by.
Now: rpm 4000
